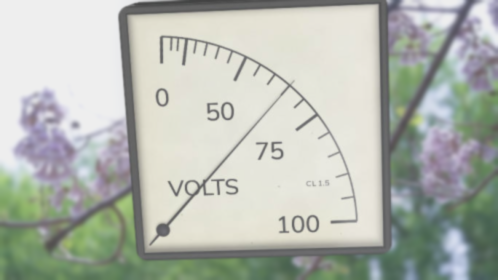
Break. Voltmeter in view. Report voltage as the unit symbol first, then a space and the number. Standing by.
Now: V 65
